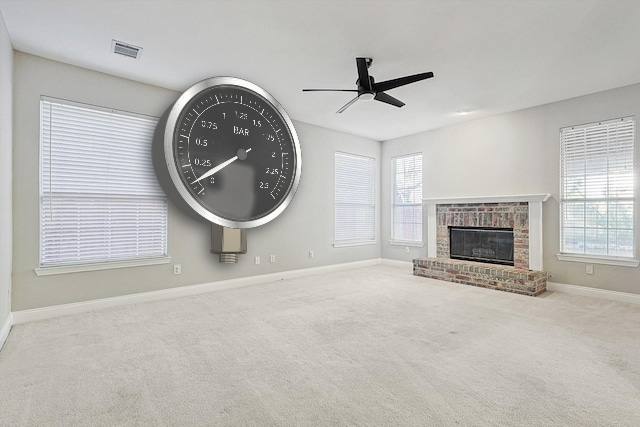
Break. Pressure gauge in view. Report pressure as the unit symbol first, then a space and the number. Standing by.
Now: bar 0.1
